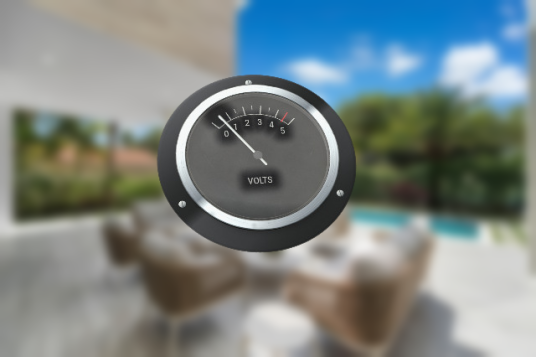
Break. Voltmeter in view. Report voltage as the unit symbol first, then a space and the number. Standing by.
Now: V 0.5
